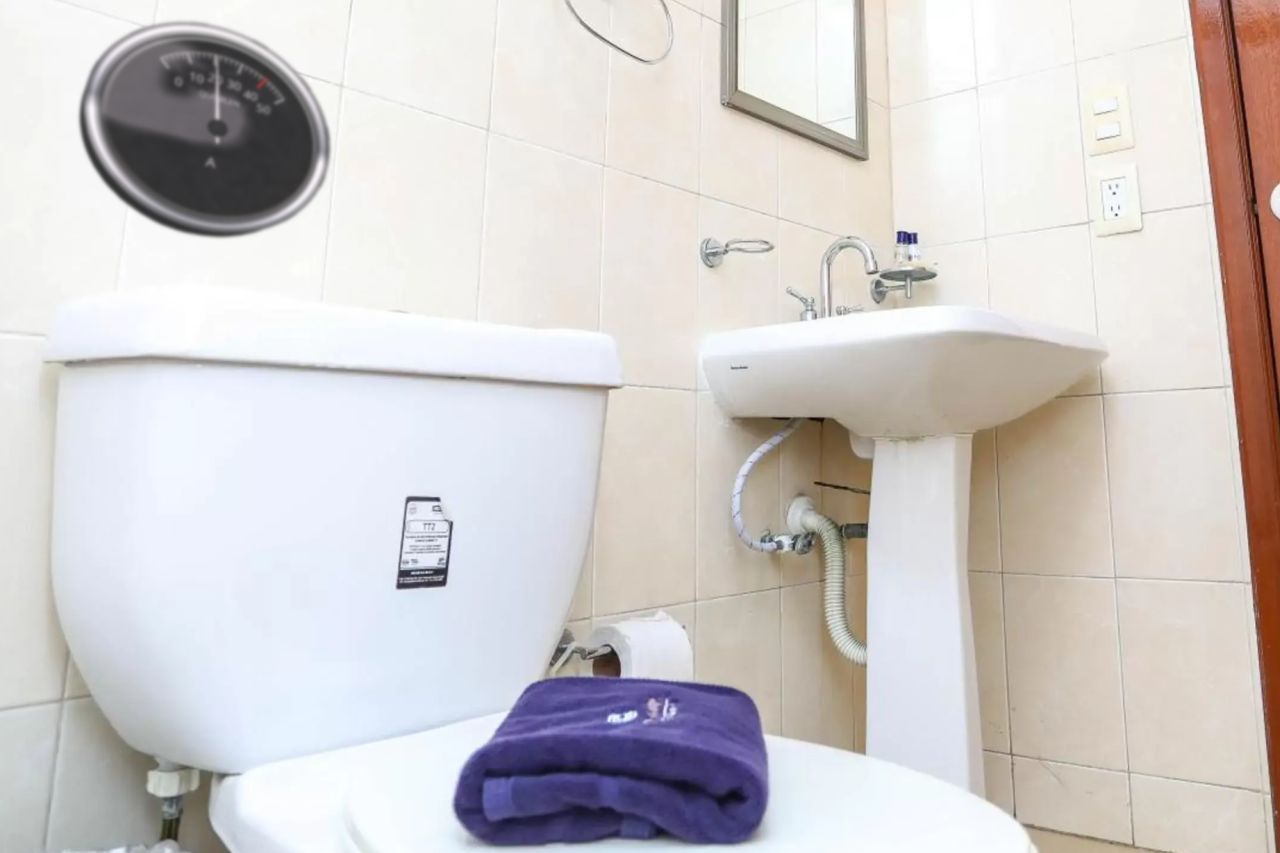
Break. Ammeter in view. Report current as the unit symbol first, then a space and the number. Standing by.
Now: A 20
